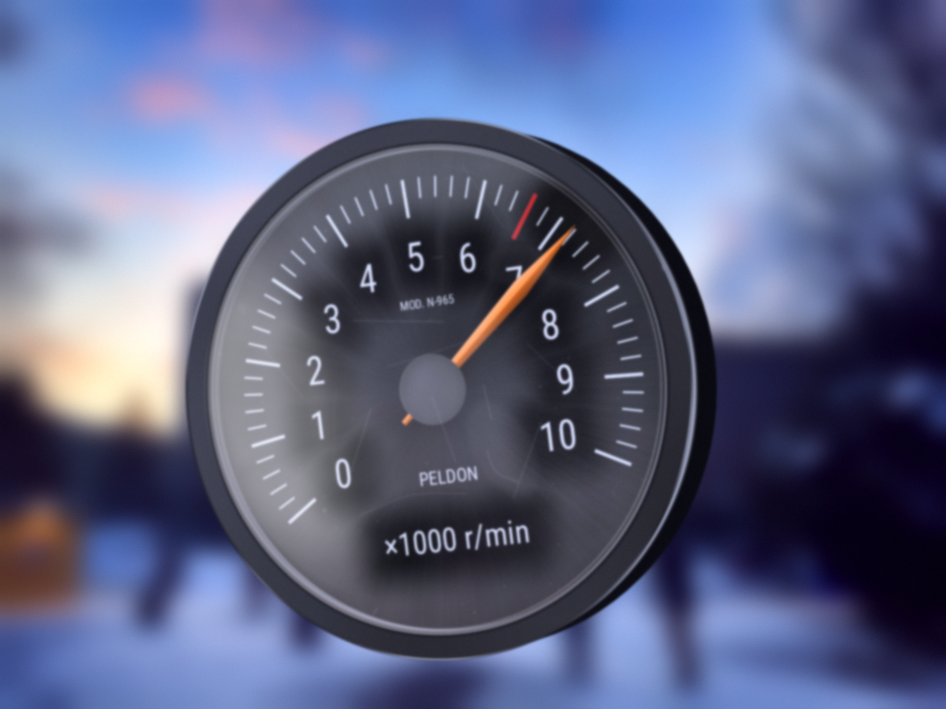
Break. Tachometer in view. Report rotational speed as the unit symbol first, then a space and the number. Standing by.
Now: rpm 7200
